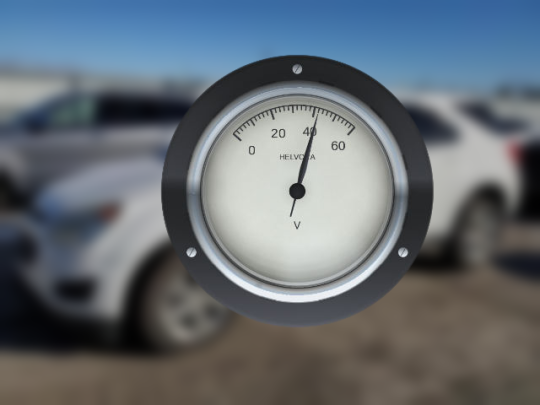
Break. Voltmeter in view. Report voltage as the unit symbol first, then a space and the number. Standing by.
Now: V 42
